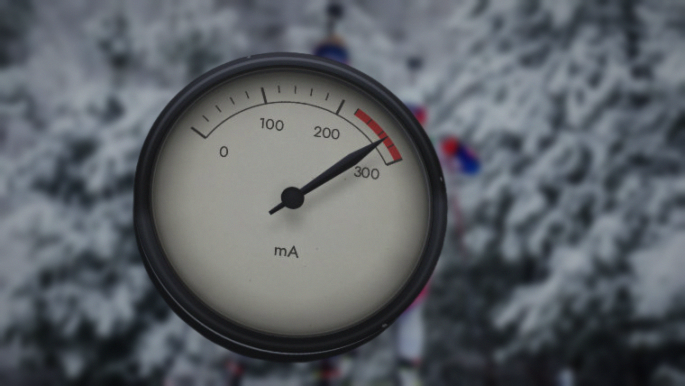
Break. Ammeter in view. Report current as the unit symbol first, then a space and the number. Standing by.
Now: mA 270
